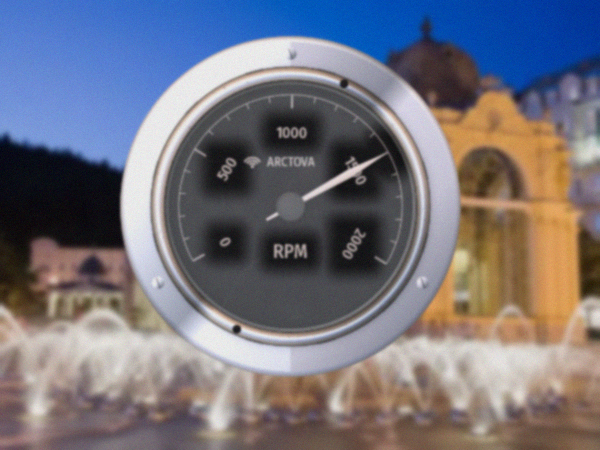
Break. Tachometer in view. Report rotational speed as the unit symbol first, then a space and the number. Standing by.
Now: rpm 1500
